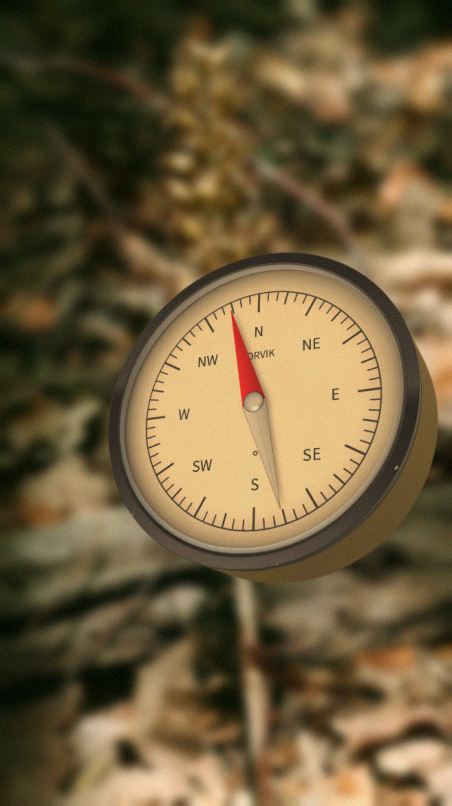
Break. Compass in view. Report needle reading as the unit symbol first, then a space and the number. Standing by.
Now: ° 345
